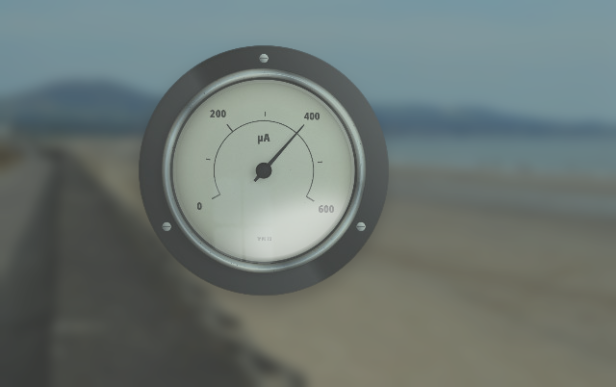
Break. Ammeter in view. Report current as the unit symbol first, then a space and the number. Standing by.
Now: µA 400
